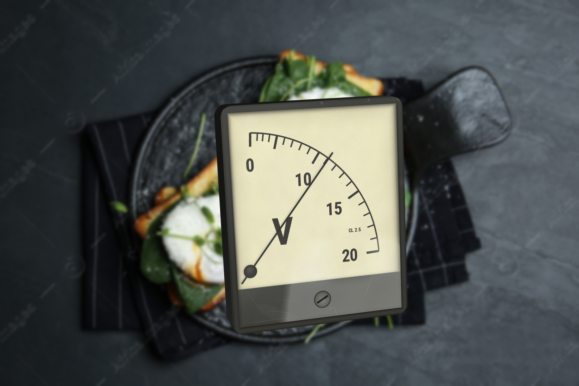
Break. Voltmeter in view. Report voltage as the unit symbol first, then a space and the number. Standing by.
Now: V 11
